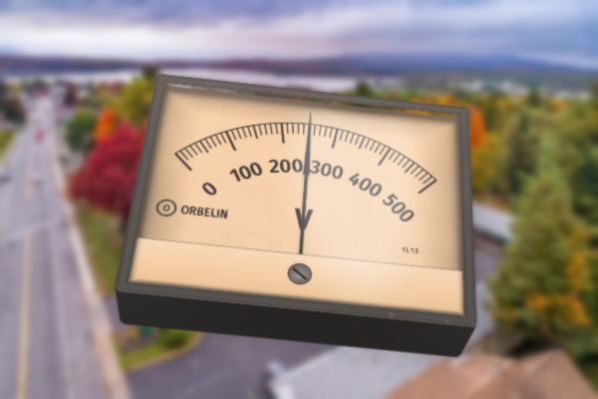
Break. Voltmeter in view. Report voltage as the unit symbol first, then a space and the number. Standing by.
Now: V 250
